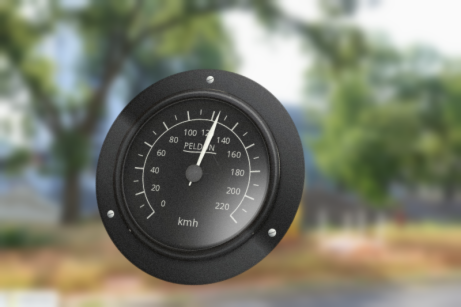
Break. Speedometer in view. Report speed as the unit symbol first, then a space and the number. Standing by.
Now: km/h 125
